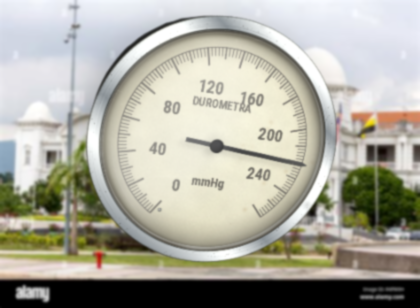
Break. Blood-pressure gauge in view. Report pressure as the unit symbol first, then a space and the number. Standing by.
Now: mmHg 220
